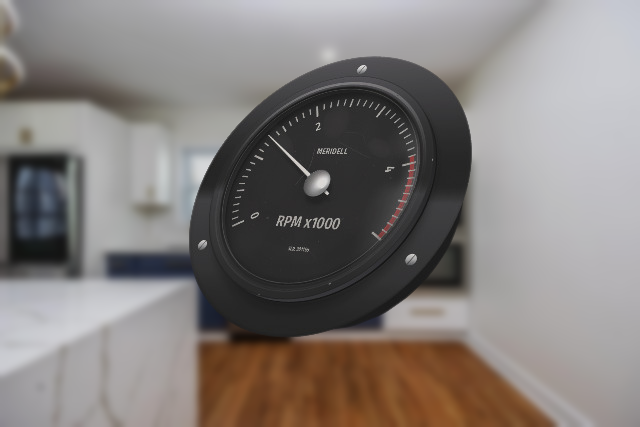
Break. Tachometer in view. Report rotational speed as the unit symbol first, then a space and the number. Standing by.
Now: rpm 1300
